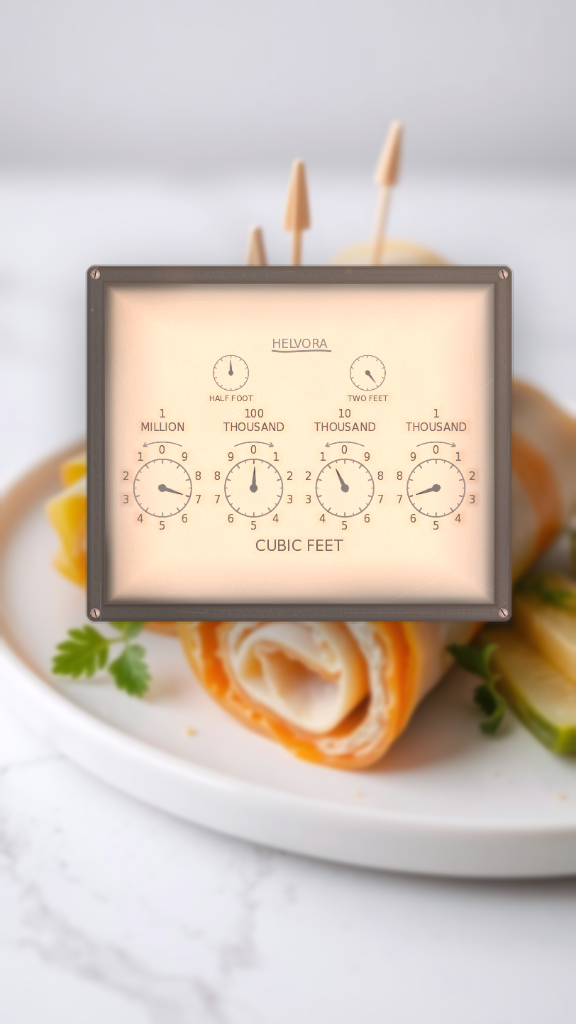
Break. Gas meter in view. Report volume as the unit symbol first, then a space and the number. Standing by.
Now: ft³ 700700
